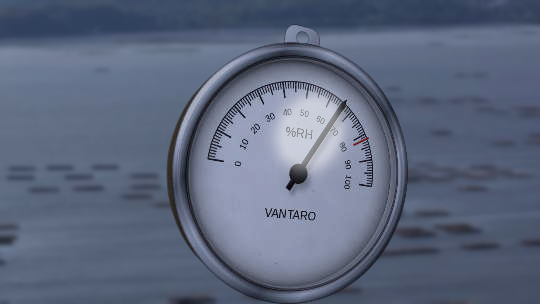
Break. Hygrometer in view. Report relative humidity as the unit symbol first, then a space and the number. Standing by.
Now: % 65
